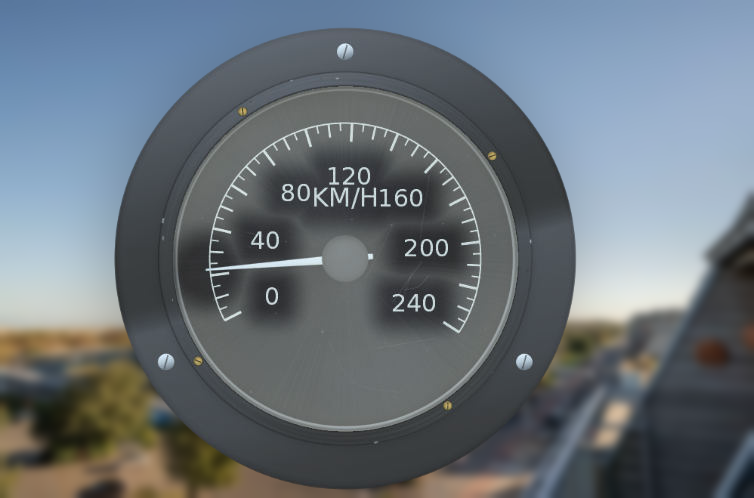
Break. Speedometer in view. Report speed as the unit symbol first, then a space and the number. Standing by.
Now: km/h 22.5
